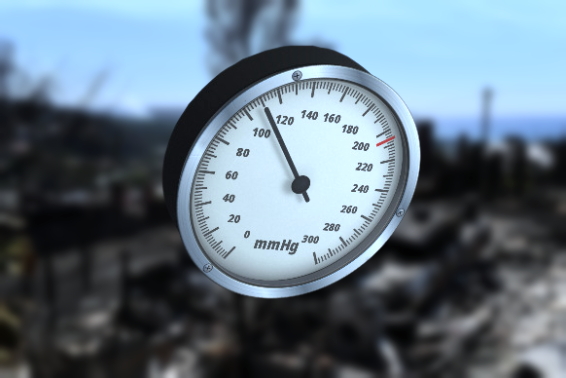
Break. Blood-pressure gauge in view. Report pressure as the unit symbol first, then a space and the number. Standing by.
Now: mmHg 110
